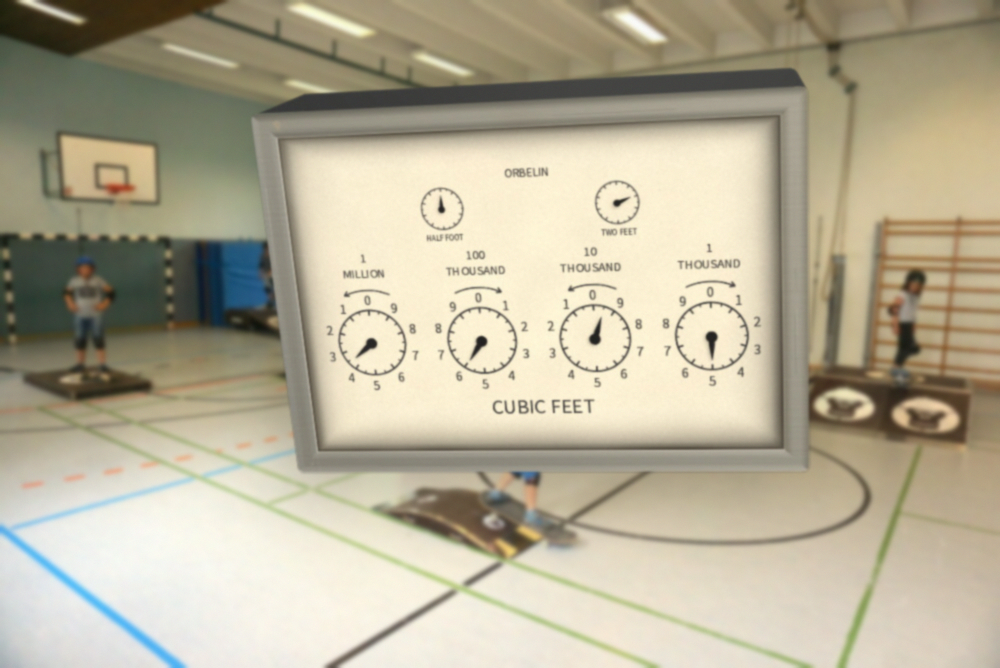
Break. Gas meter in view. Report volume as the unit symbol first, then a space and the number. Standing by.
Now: ft³ 359500
